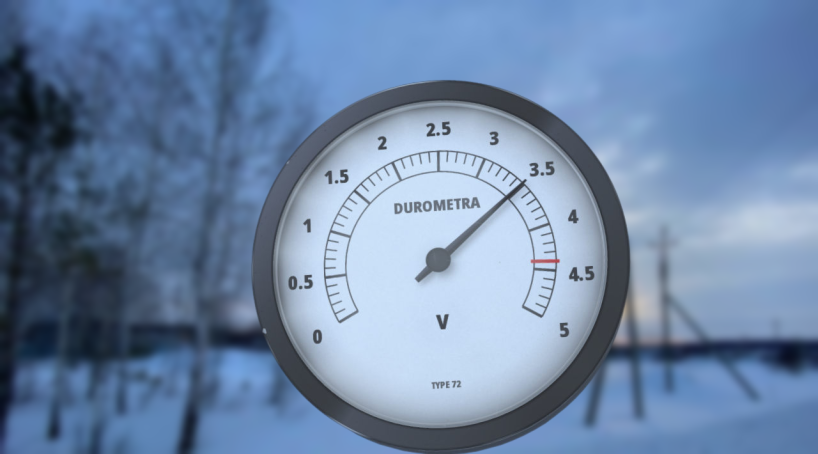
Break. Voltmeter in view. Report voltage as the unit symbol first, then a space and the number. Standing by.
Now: V 3.5
